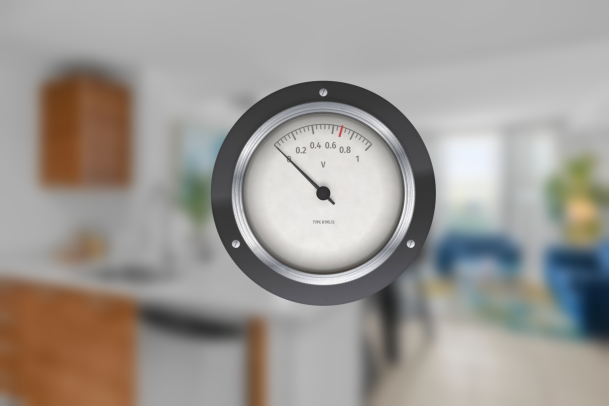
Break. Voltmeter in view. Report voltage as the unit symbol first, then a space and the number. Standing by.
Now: V 0
